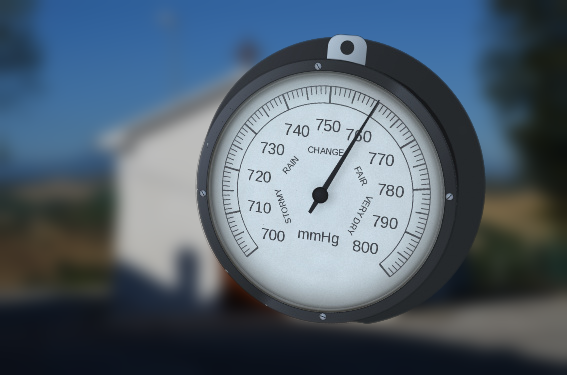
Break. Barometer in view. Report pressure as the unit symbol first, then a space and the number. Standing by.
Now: mmHg 760
